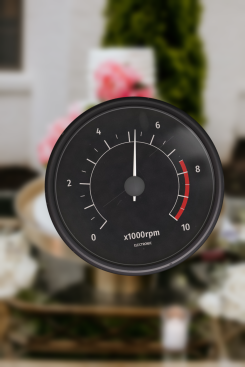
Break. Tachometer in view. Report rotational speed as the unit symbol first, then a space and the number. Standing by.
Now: rpm 5250
